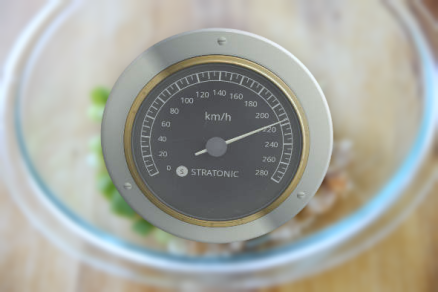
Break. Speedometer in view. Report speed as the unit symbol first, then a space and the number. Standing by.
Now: km/h 215
